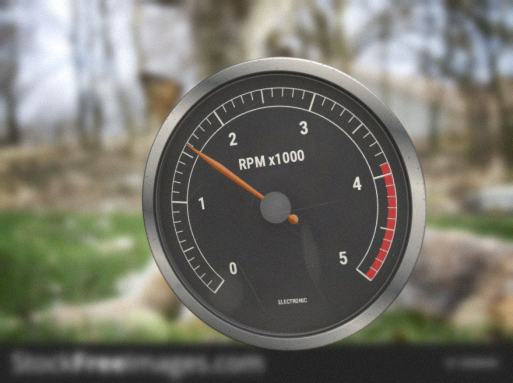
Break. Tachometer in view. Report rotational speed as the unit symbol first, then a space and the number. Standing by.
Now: rpm 1600
